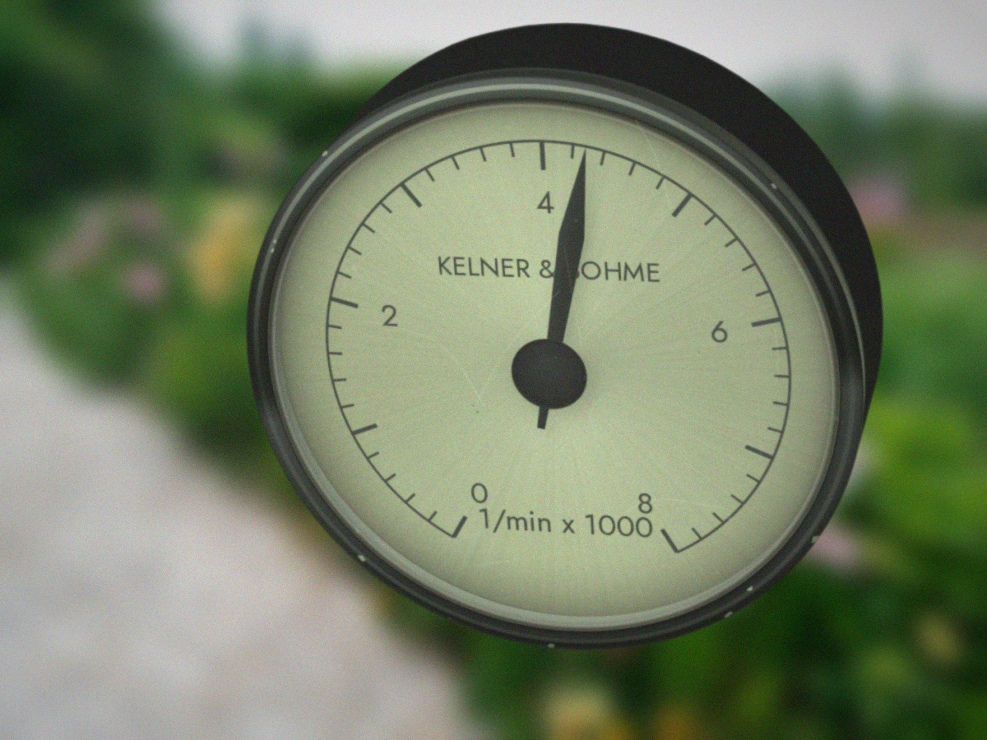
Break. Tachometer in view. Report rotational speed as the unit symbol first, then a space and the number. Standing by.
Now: rpm 4300
